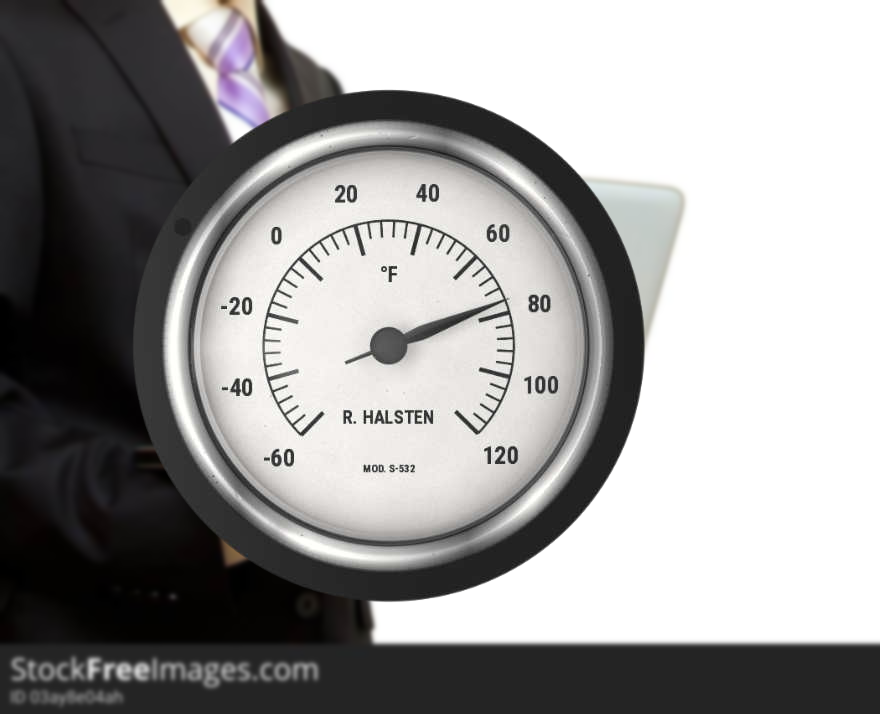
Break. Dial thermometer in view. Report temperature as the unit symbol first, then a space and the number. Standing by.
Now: °F 76
